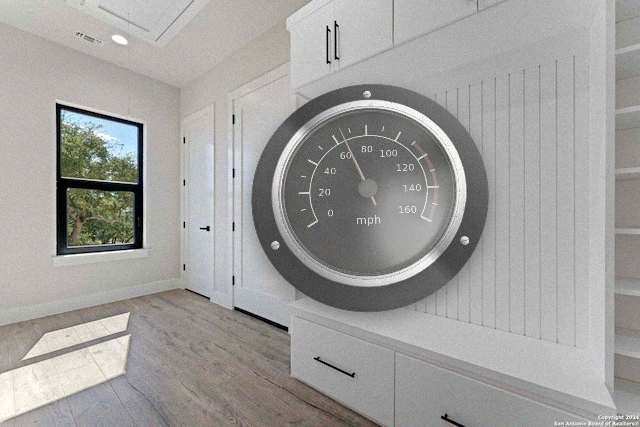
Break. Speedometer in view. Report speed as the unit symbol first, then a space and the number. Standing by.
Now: mph 65
